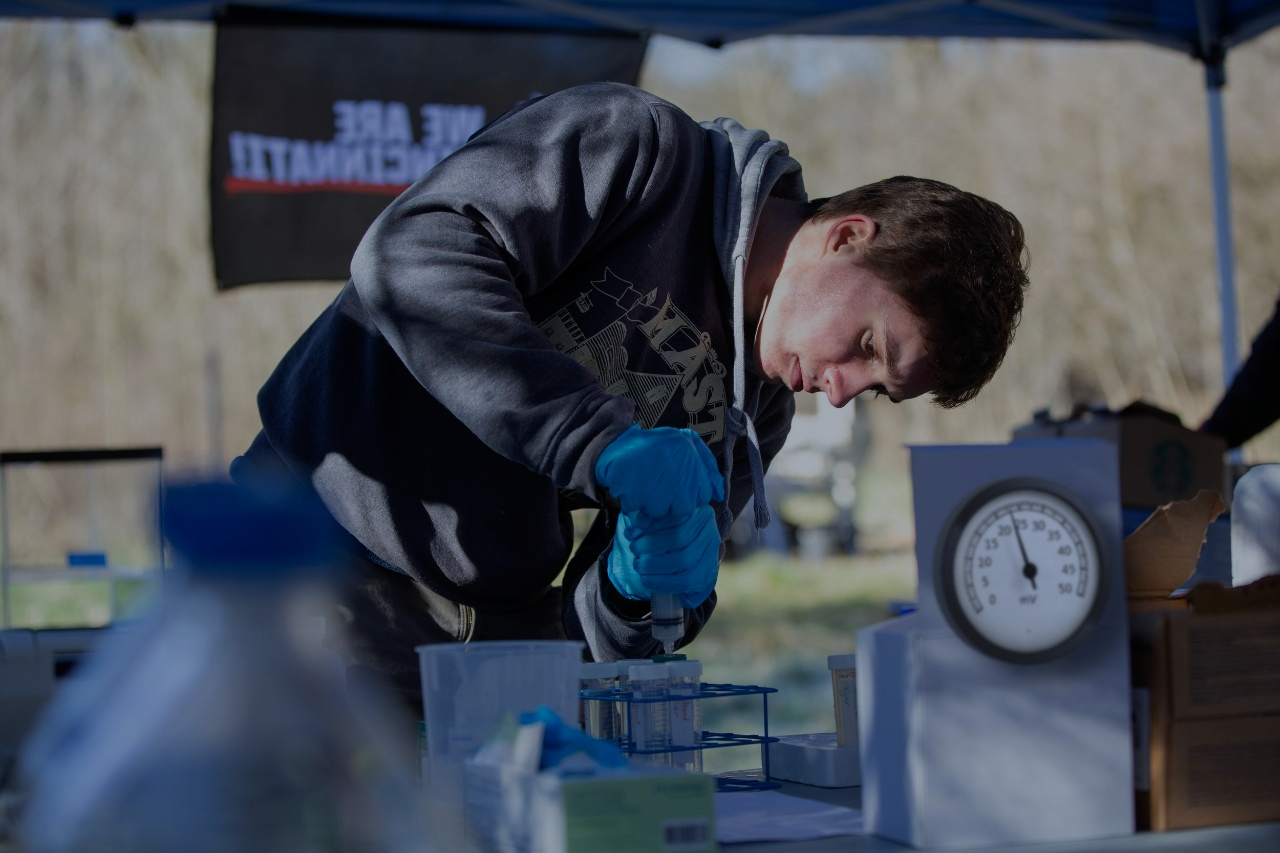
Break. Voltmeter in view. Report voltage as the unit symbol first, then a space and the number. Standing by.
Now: mV 22.5
